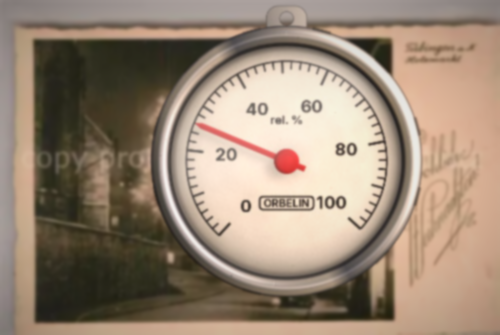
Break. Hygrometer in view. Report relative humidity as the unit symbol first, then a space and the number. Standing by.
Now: % 26
